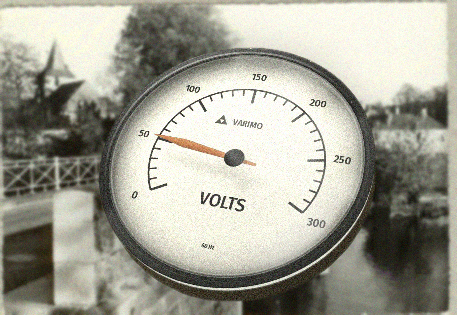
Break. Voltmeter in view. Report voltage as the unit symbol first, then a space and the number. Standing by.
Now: V 50
